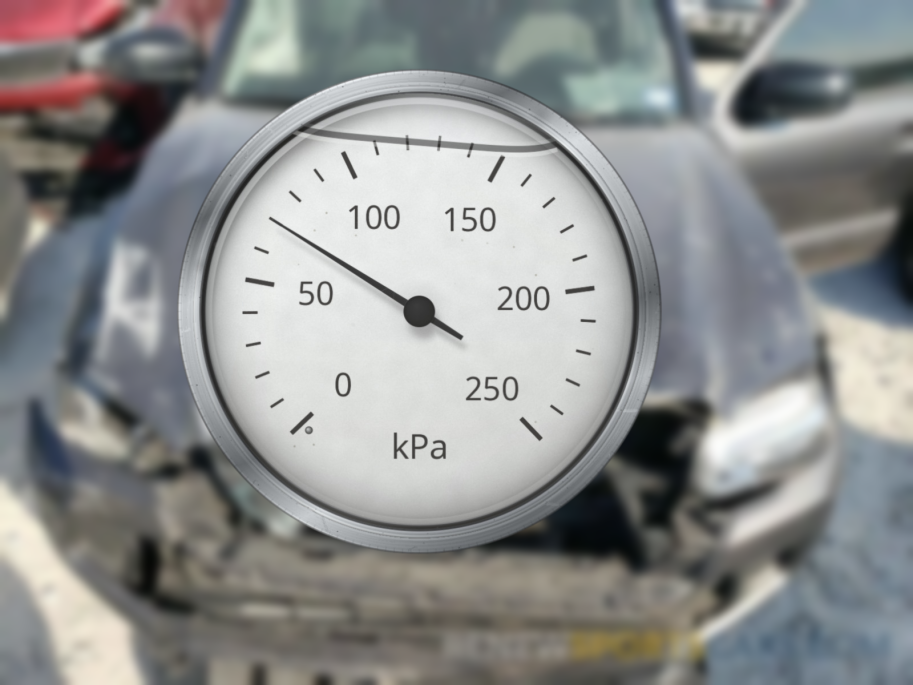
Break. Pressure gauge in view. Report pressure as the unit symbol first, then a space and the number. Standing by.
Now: kPa 70
